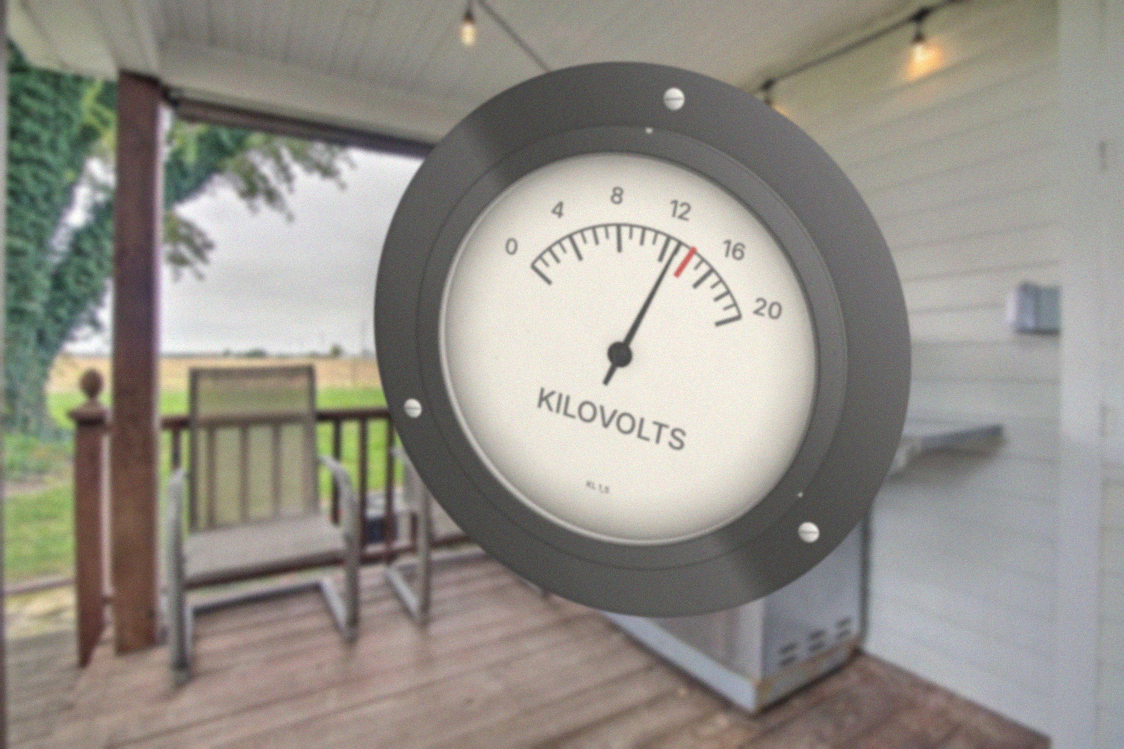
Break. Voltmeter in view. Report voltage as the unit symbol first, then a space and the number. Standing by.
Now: kV 13
